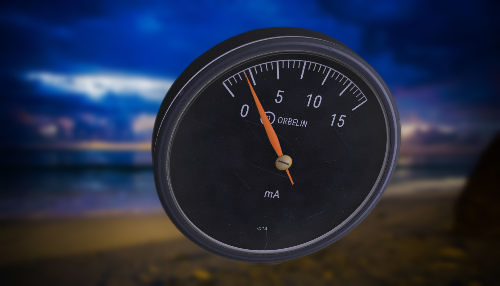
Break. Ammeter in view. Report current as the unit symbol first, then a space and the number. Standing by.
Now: mA 2
